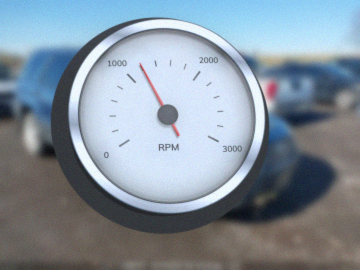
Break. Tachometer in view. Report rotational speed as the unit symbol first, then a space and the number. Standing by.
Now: rpm 1200
